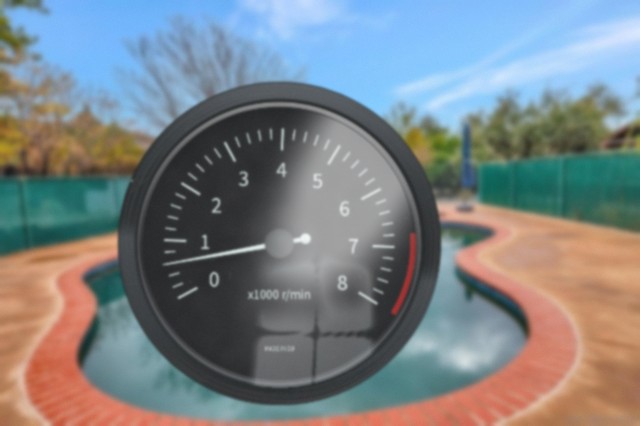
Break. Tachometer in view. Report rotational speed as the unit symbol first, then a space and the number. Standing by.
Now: rpm 600
